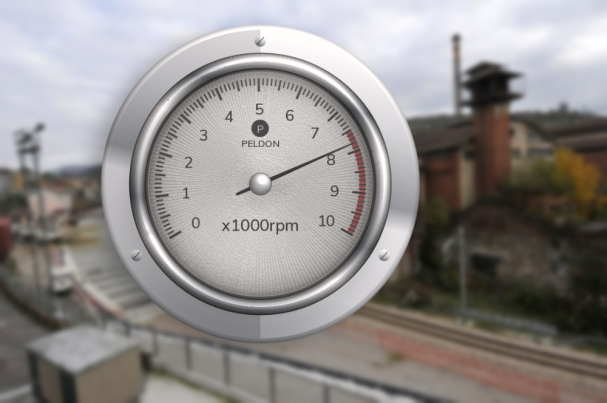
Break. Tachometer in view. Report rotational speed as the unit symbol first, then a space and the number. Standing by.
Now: rpm 7800
